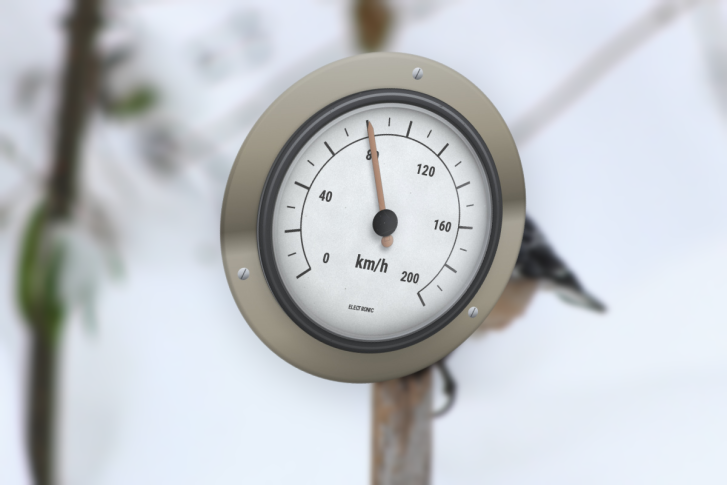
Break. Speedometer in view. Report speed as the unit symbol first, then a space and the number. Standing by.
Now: km/h 80
